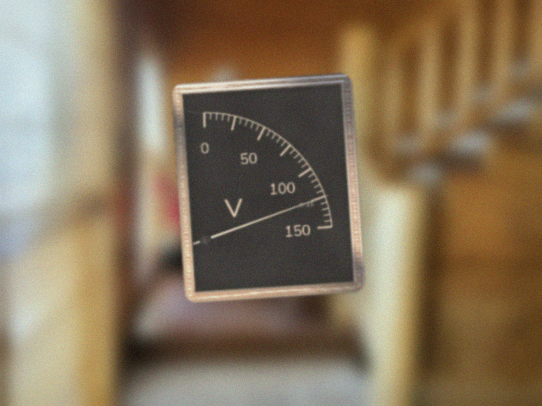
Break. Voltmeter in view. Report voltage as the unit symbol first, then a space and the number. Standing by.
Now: V 125
